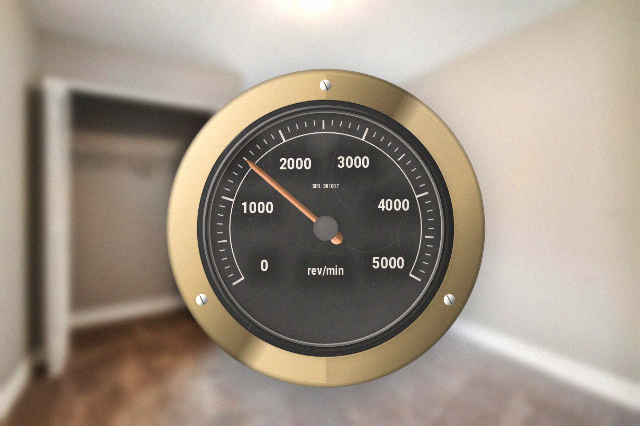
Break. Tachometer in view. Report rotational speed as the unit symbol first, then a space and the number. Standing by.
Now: rpm 1500
